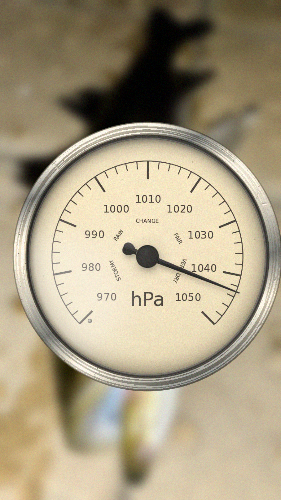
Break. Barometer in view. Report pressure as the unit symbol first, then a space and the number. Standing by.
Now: hPa 1043
